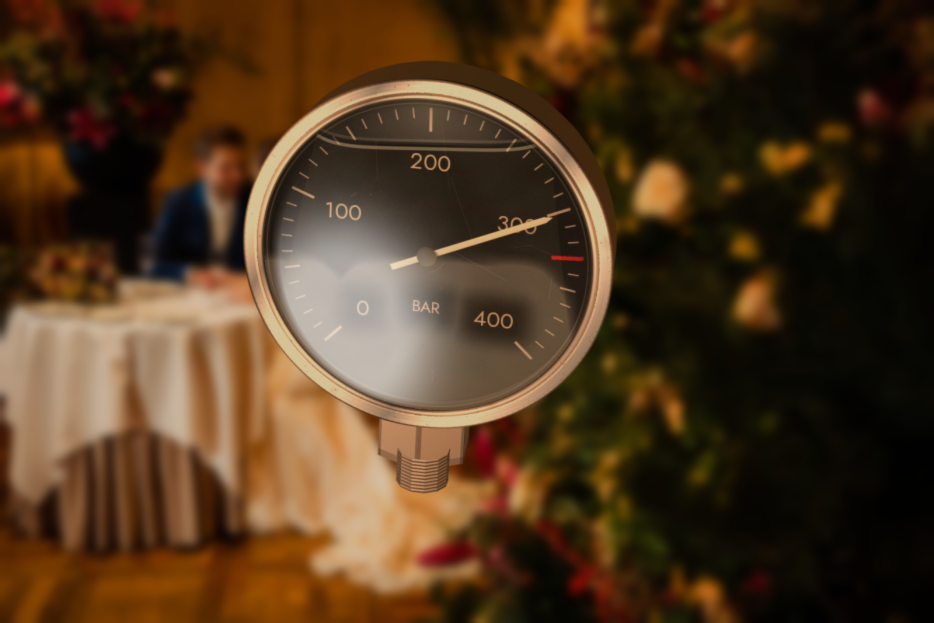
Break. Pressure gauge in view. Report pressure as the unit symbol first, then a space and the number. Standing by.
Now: bar 300
